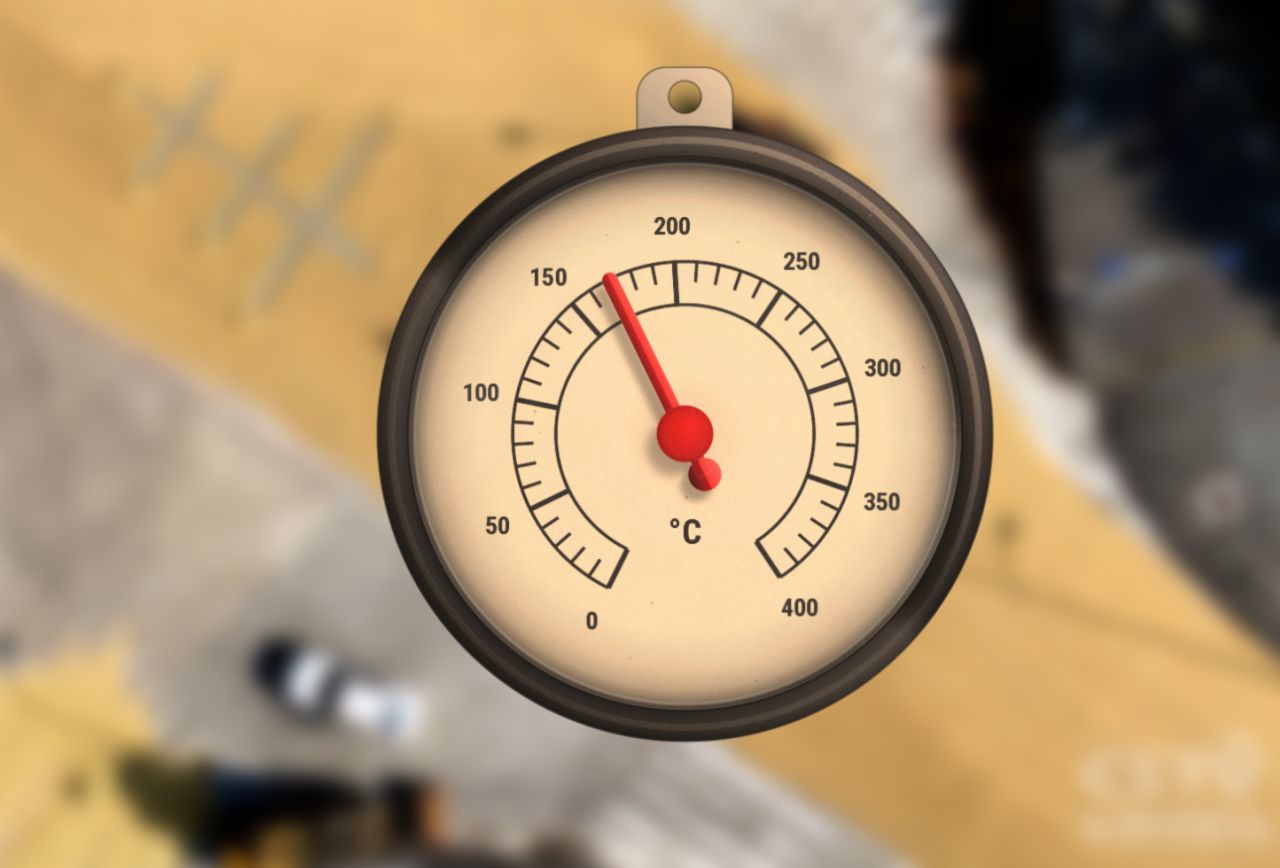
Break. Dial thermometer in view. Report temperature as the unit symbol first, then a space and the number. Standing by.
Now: °C 170
